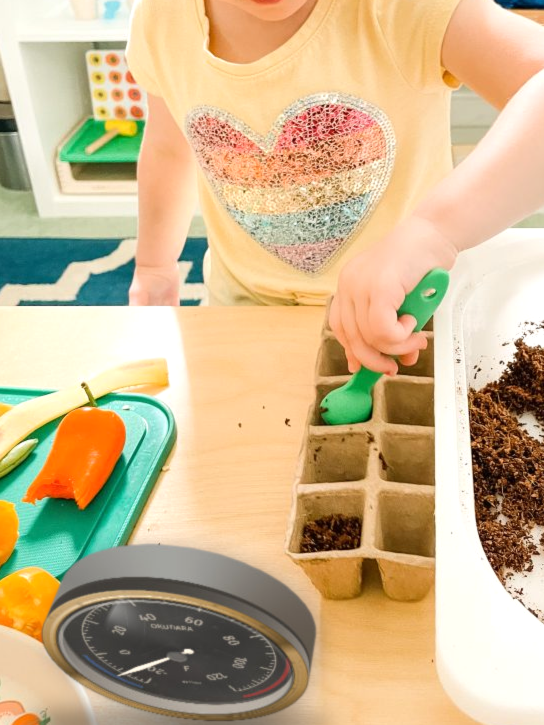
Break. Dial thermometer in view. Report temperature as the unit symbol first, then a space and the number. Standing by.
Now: °F -10
